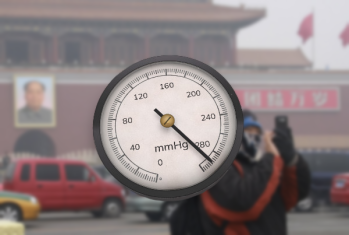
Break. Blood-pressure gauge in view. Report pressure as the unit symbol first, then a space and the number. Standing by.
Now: mmHg 290
